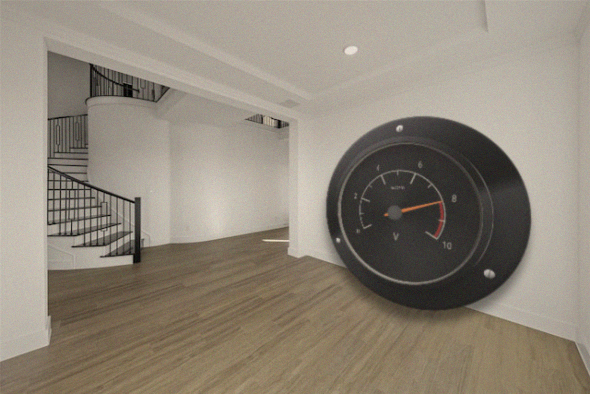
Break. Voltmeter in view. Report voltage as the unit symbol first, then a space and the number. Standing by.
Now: V 8
